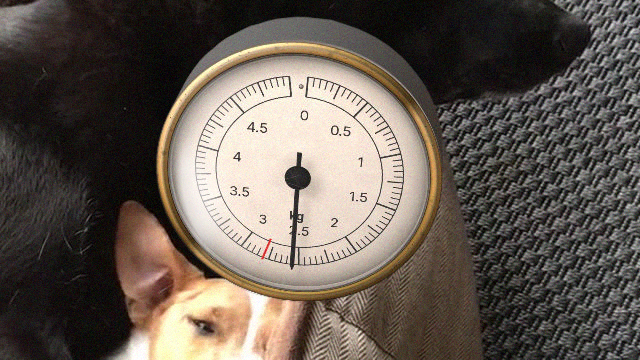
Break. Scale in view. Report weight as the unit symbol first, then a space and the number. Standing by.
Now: kg 2.55
